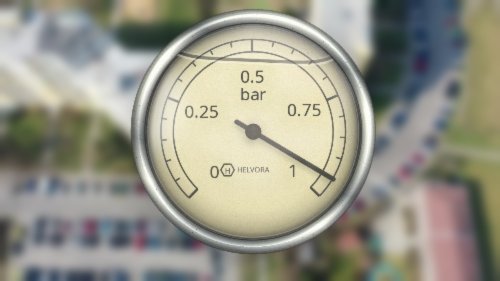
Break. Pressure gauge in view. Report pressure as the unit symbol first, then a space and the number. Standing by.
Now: bar 0.95
